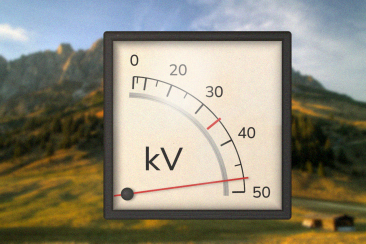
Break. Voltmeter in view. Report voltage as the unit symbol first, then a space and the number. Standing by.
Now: kV 47.5
